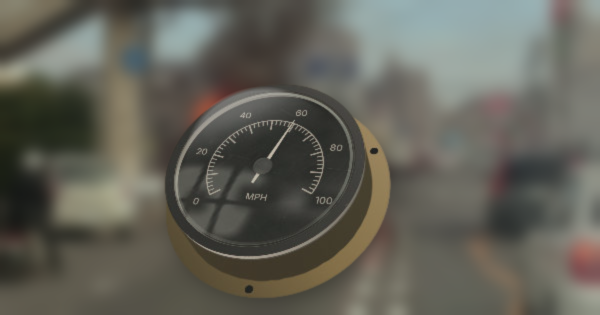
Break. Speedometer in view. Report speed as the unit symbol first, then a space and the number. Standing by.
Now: mph 60
